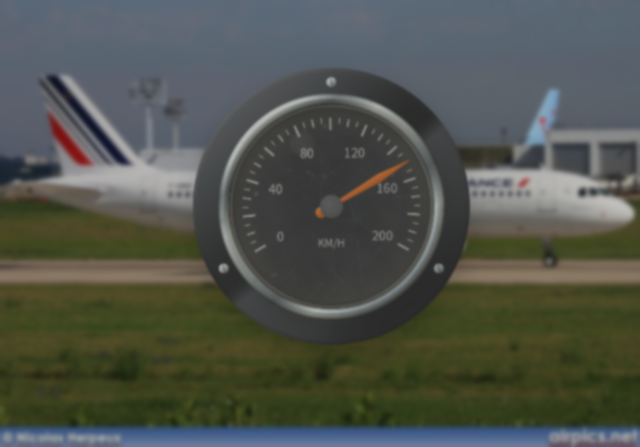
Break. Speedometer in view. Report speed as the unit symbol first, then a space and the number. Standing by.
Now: km/h 150
